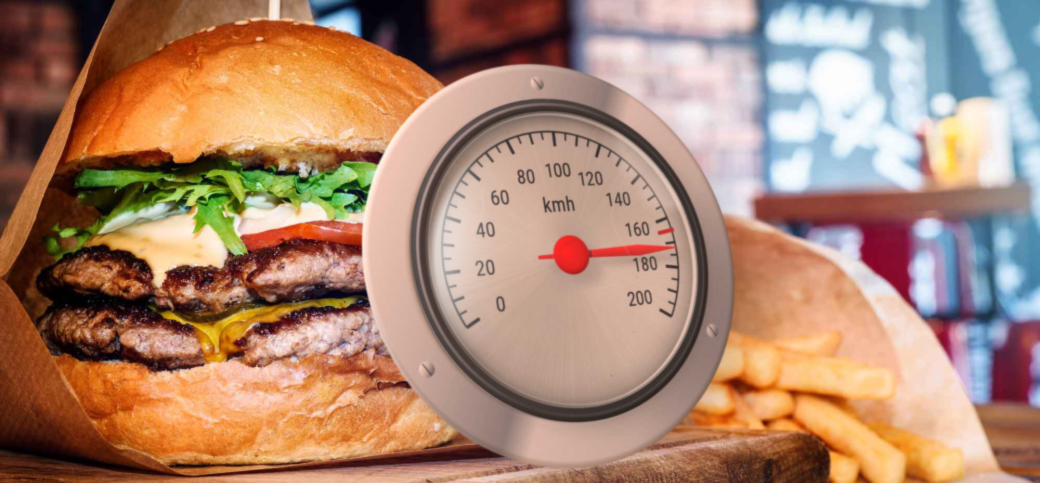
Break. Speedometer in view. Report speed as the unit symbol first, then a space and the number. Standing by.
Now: km/h 172.5
